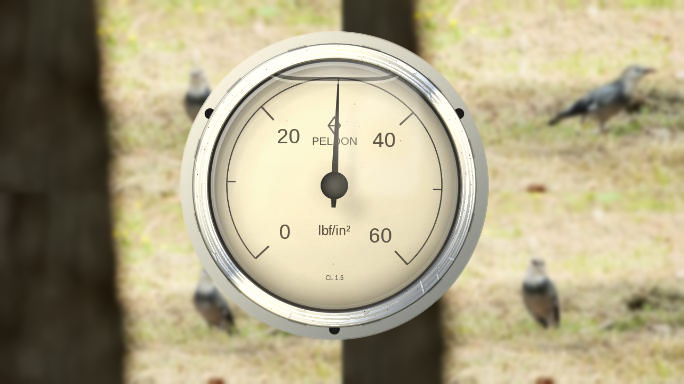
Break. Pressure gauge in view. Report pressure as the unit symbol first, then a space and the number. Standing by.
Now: psi 30
